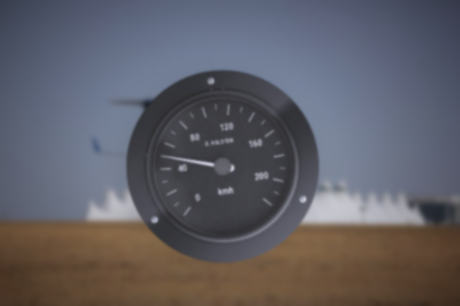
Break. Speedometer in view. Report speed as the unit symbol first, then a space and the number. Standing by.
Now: km/h 50
